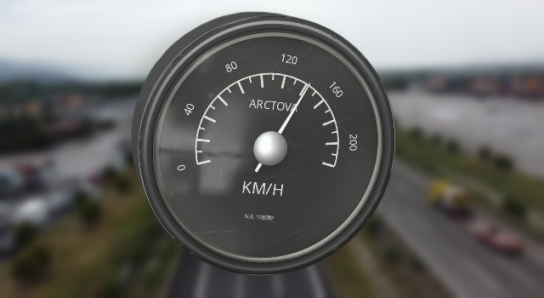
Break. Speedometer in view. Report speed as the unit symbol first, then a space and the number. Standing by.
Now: km/h 140
